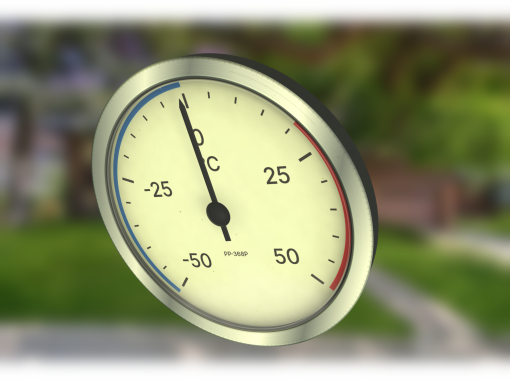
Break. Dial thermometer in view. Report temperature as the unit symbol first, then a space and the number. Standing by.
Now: °C 0
